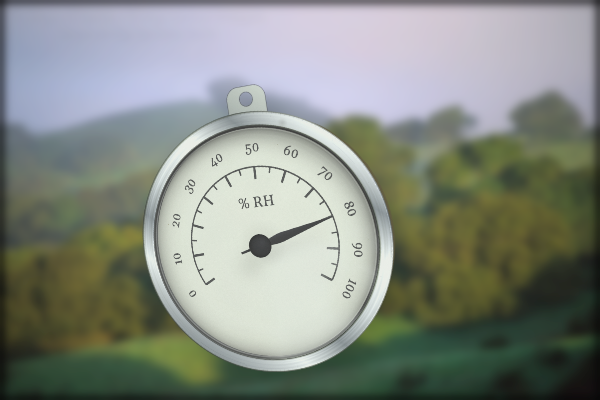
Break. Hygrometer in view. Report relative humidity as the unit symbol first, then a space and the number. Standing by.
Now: % 80
